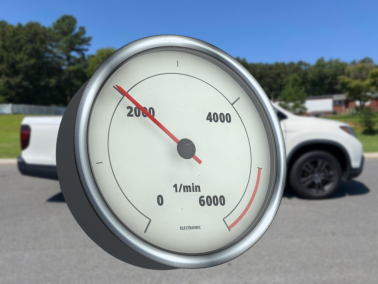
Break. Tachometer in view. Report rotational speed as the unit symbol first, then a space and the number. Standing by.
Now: rpm 2000
